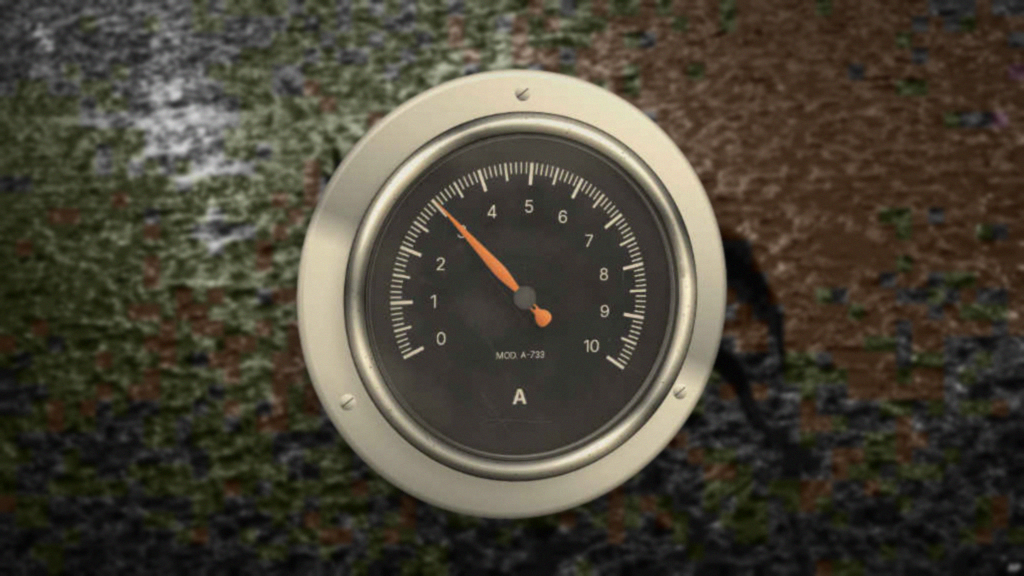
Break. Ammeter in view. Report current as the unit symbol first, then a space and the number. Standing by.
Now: A 3
